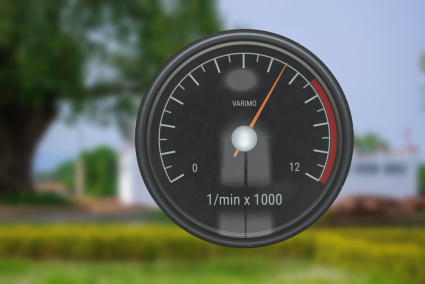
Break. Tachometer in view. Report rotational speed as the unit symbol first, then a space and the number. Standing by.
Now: rpm 7500
